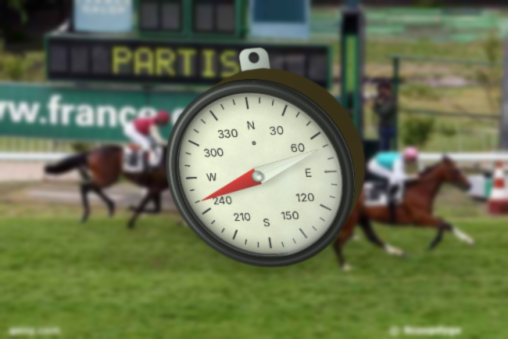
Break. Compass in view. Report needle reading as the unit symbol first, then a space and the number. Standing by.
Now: ° 250
